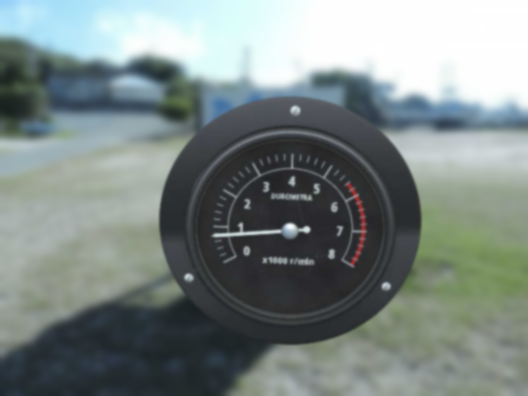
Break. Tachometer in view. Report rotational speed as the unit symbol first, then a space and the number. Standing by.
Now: rpm 800
